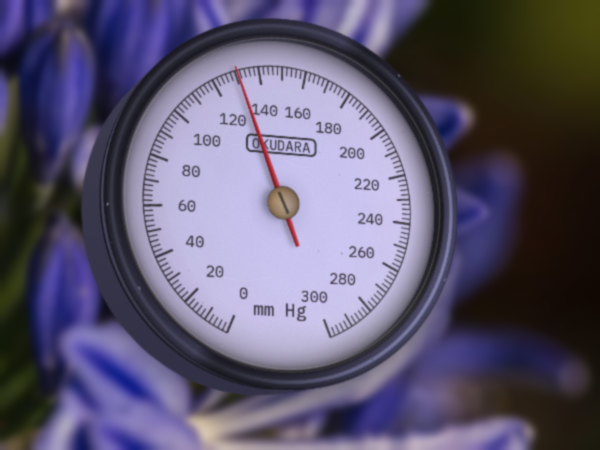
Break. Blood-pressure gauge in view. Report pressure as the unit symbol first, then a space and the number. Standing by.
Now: mmHg 130
